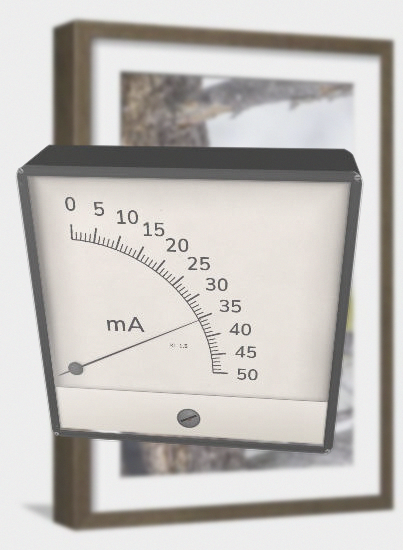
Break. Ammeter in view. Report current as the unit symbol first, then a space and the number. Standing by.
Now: mA 35
